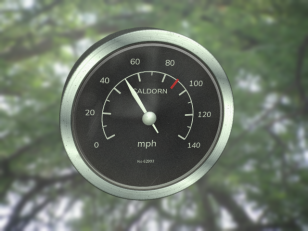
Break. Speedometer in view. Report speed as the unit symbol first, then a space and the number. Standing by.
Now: mph 50
